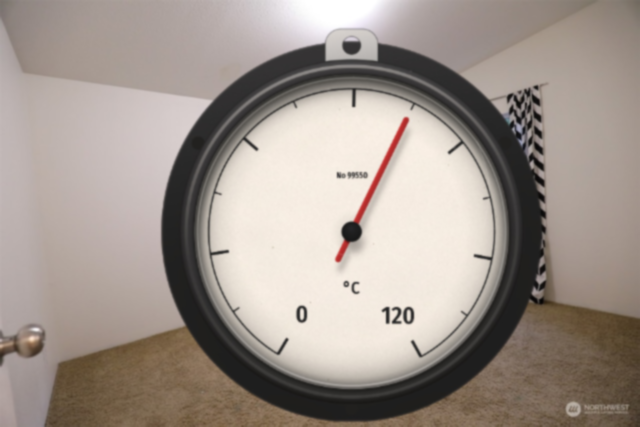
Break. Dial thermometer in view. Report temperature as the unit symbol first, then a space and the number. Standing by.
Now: °C 70
